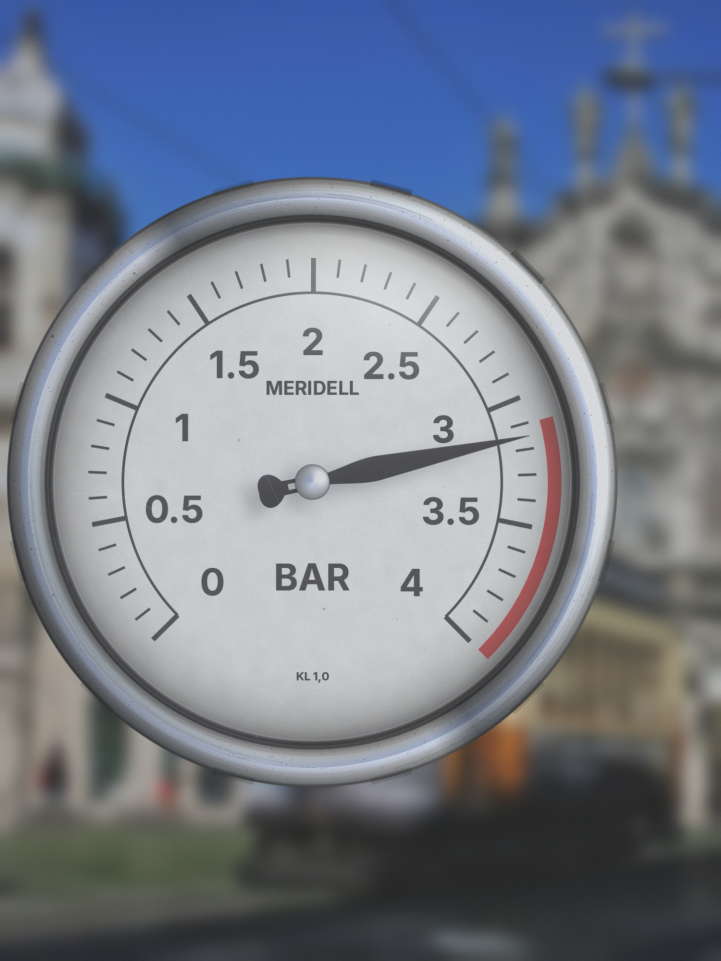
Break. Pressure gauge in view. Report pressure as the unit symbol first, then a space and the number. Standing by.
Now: bar 3.15
